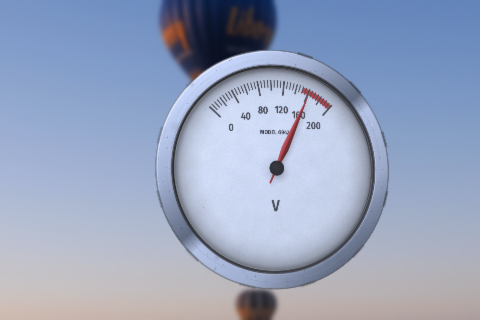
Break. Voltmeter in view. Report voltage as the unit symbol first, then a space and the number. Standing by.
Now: V 160
